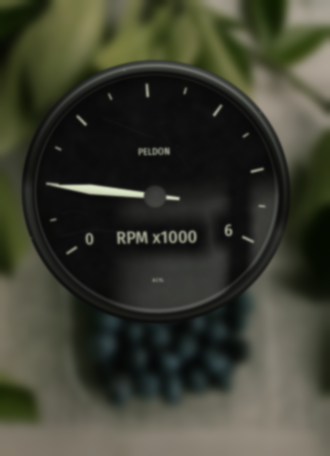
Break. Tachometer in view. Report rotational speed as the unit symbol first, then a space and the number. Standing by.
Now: rpm 1000
